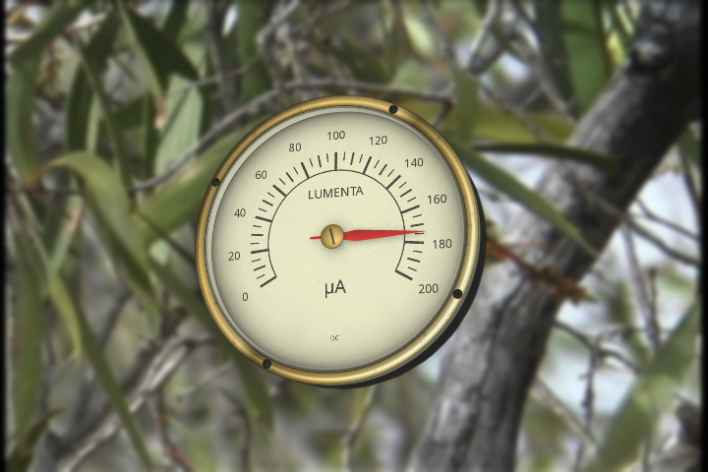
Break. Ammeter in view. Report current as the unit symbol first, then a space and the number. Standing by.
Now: µA 175
